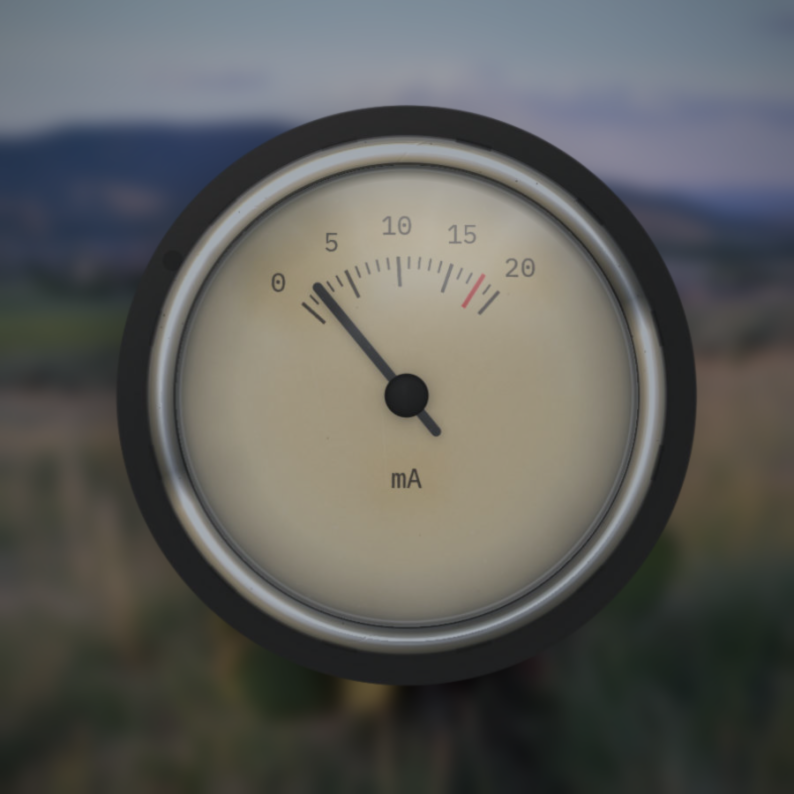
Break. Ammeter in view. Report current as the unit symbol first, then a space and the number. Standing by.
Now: mA 2
